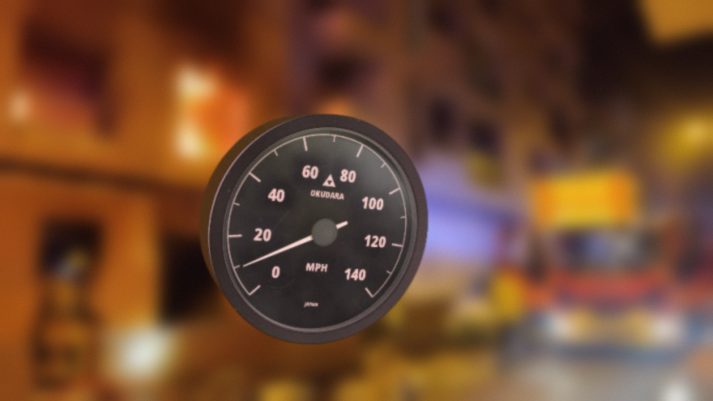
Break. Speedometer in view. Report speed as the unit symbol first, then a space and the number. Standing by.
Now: mph 10
